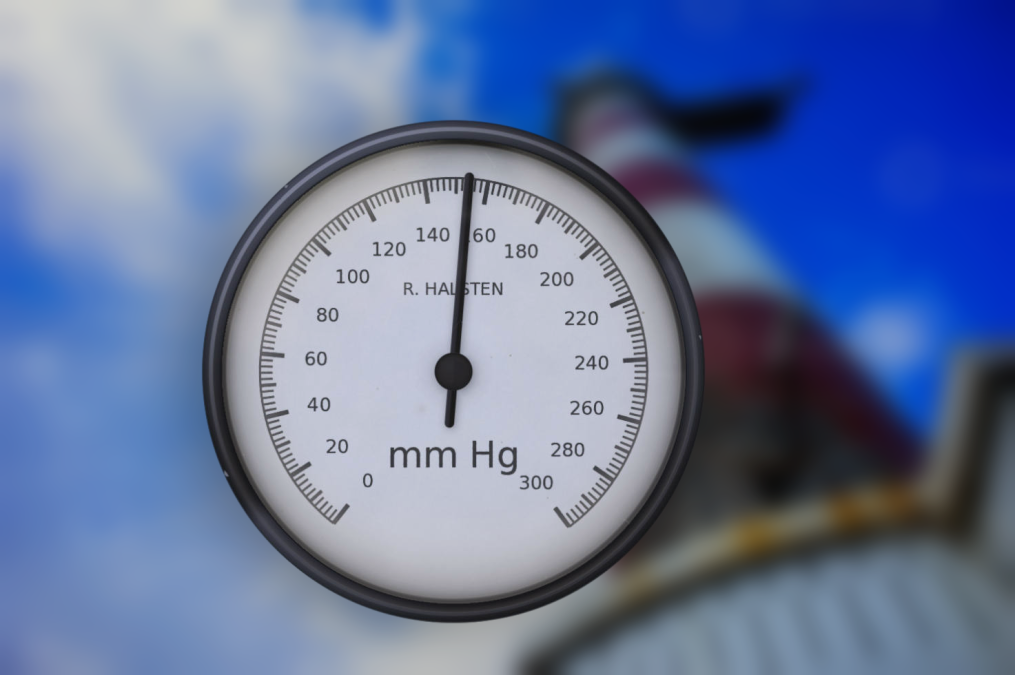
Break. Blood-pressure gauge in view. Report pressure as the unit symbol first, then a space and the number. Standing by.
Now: mmHg 154
